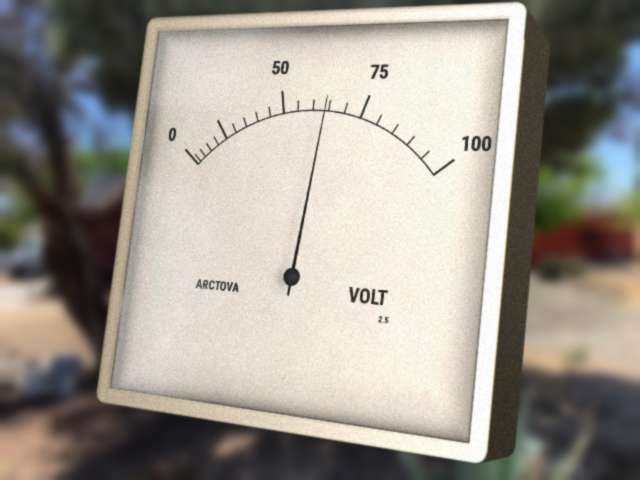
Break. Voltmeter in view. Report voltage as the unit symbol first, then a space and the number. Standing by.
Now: V 65
